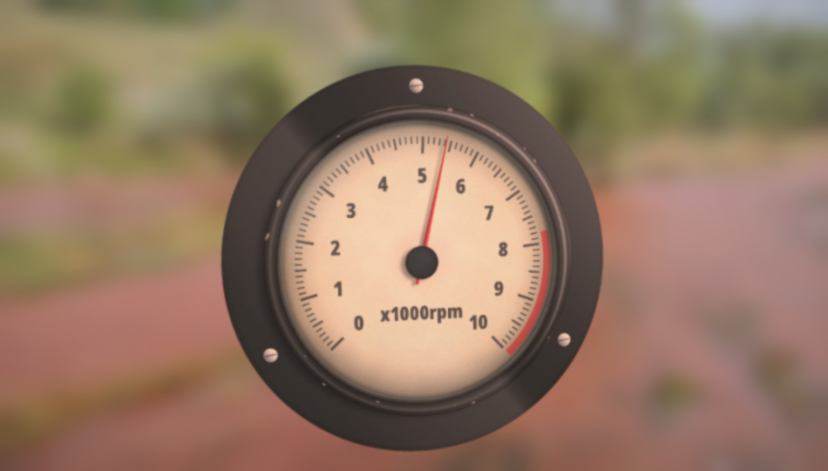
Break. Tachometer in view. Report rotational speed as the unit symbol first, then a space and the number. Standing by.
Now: rpm 5400
